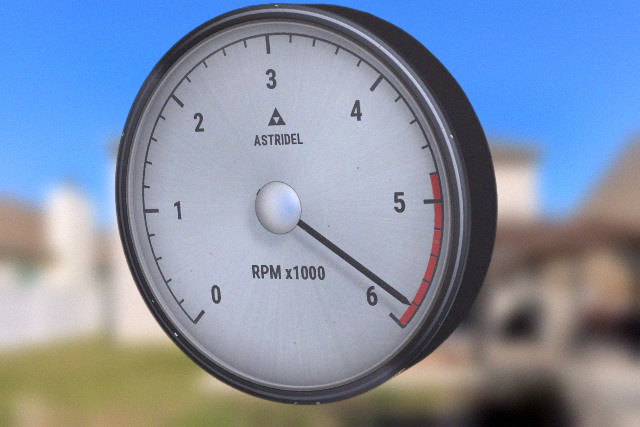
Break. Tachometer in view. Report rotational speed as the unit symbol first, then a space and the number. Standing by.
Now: rpm 5800
